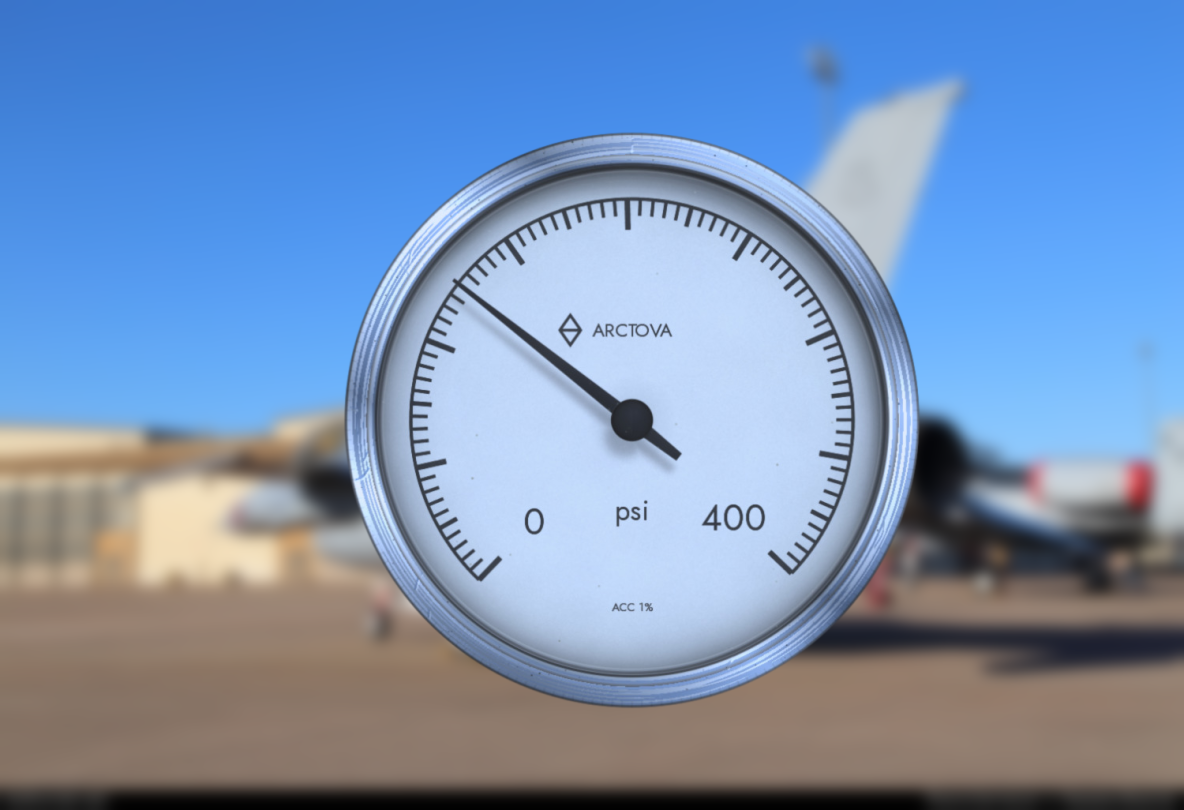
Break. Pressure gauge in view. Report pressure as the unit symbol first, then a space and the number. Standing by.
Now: psi 125
